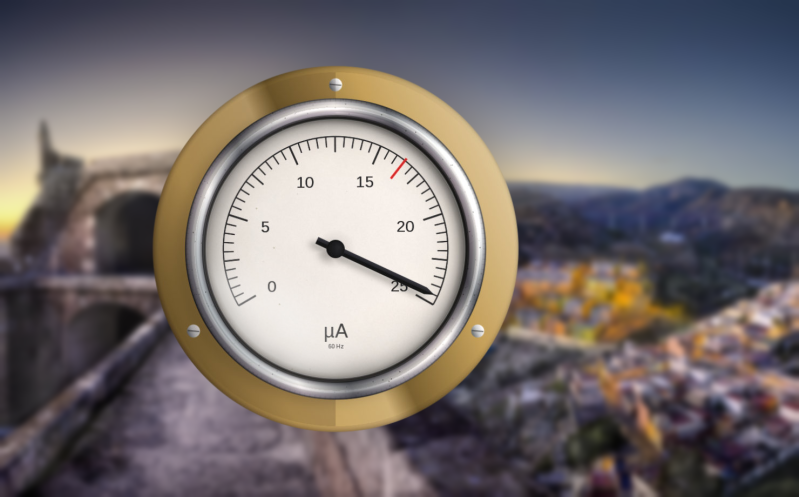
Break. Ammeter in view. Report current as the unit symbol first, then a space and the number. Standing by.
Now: µA 24.5
